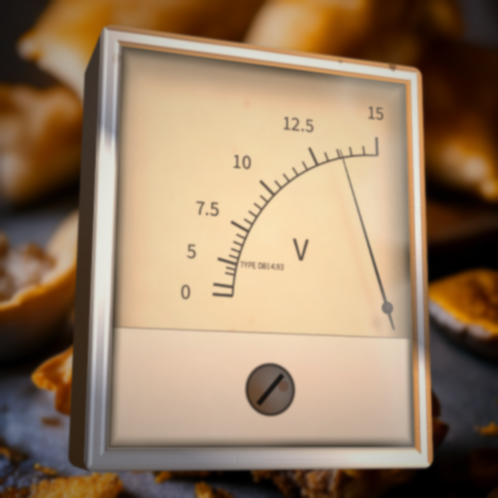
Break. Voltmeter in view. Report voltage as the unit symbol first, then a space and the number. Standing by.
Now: V 13.5
